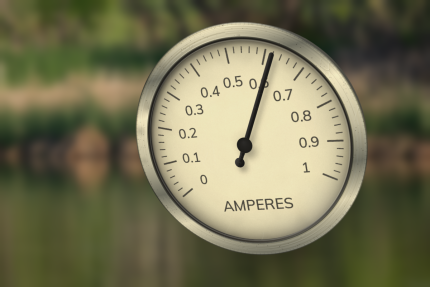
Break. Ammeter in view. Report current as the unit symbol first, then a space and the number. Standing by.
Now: A 0.62
